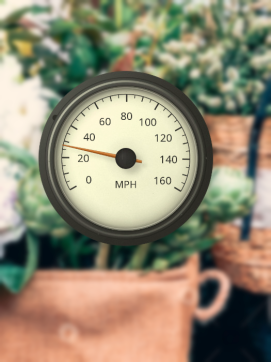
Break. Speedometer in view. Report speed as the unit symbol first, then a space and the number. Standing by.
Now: mph 27.5
